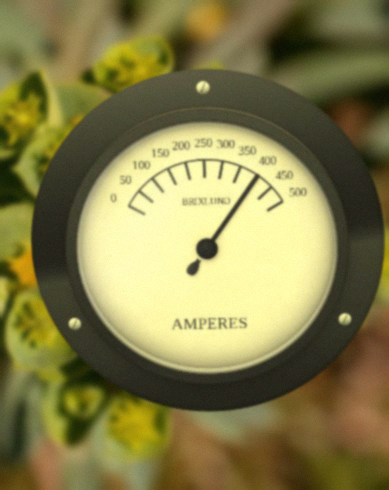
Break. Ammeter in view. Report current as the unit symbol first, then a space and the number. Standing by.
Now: A 400
